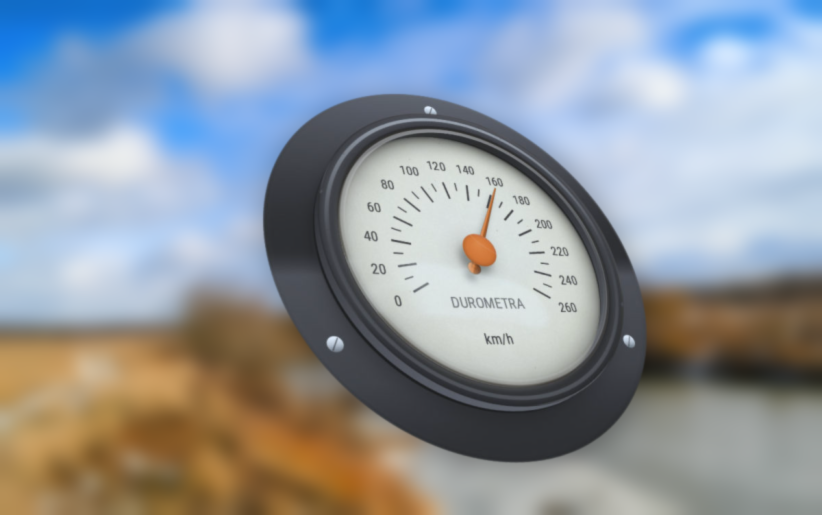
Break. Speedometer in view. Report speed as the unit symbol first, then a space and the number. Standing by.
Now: km/h 160
